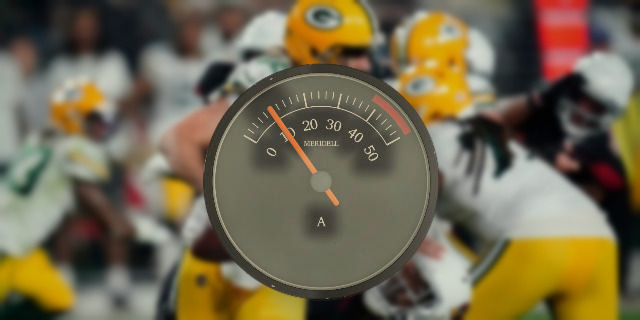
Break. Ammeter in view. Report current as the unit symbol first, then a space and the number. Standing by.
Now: A 10
